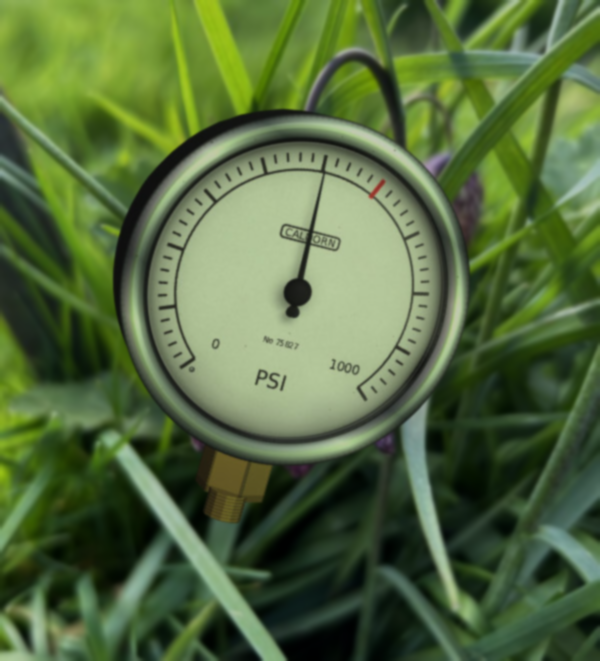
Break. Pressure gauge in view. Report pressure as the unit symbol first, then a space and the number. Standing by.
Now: psi 500
